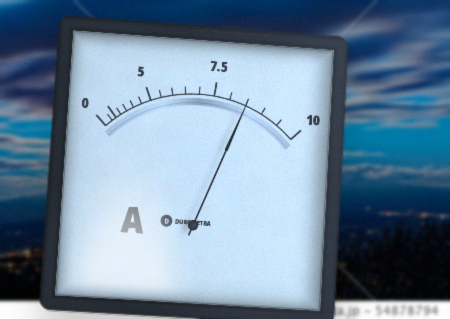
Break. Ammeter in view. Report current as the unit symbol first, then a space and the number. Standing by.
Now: A 8.5
